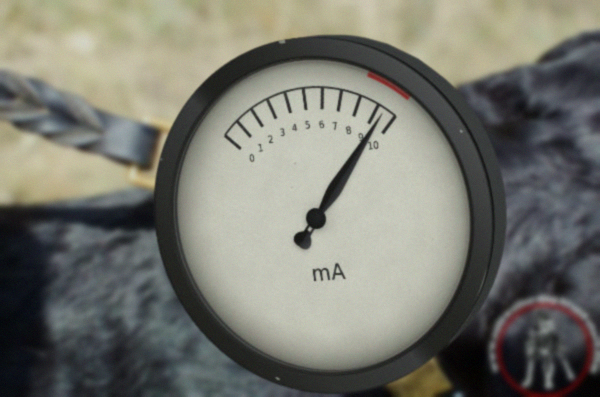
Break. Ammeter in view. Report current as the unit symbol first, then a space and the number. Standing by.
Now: mA 9.5
